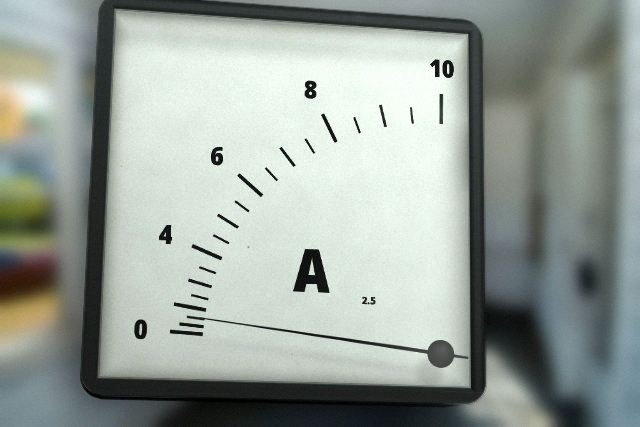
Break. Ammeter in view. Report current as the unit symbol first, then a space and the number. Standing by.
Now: A 1.5
